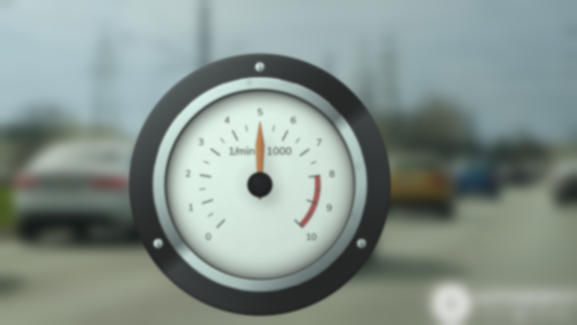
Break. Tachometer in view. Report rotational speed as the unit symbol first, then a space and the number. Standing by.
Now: rpm 5000
